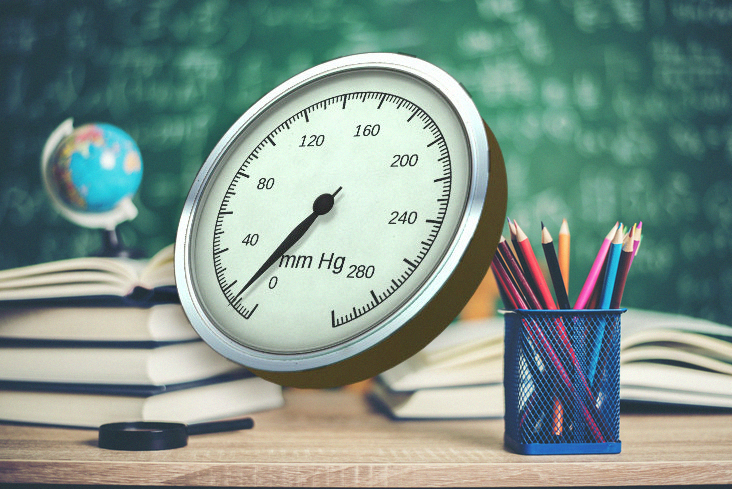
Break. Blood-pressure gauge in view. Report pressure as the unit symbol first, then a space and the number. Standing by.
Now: mmHg 10
